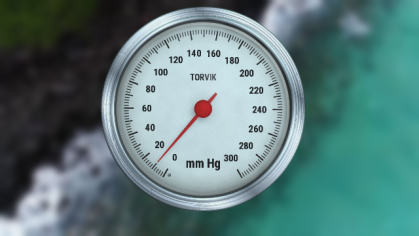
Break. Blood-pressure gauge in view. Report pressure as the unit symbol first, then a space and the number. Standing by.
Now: mmHg 10
